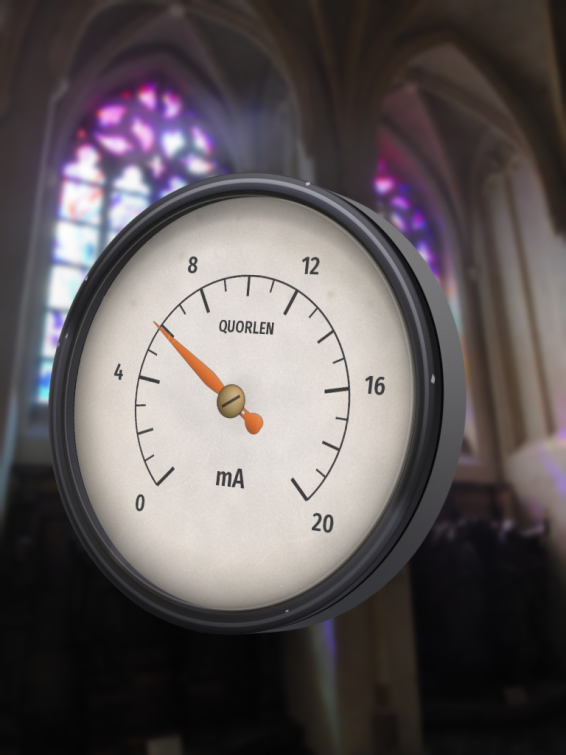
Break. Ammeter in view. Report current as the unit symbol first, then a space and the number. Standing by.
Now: mA 6
